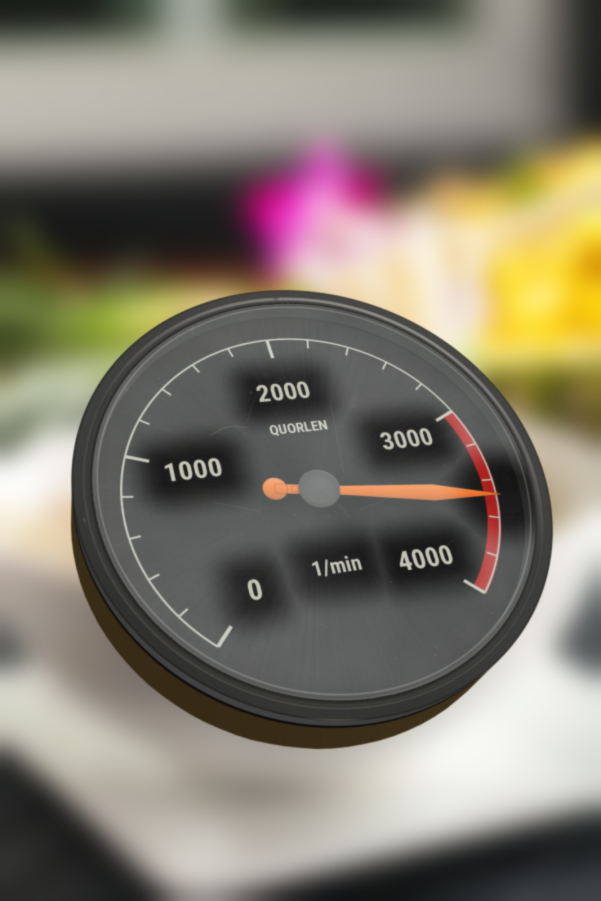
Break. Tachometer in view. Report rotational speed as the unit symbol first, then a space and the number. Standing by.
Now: rpm 3500
